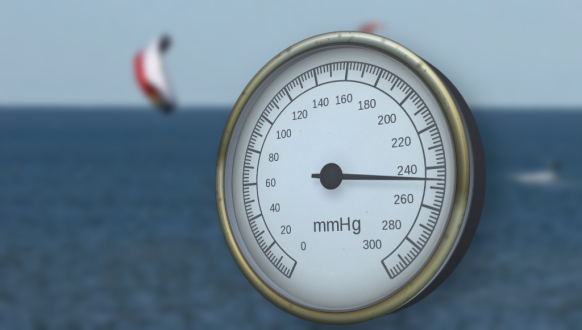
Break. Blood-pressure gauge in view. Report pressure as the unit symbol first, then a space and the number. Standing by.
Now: mmHg 246
